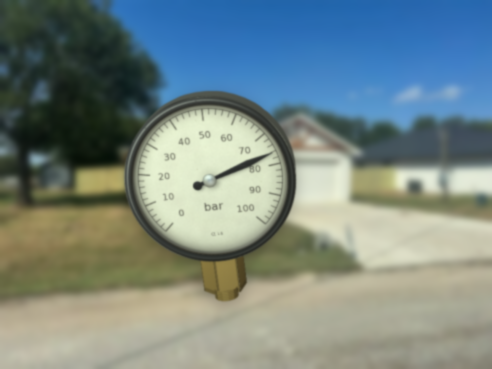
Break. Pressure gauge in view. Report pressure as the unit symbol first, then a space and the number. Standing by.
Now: bar 76
